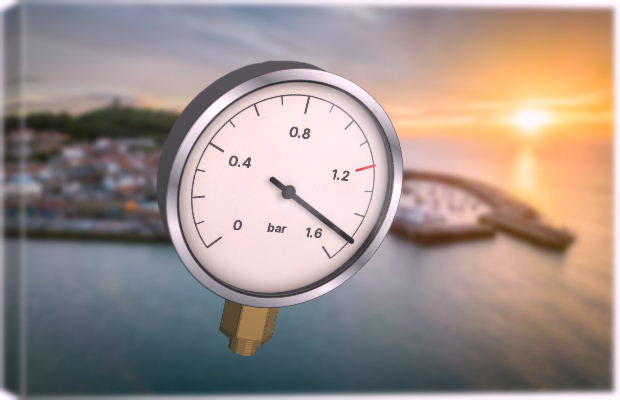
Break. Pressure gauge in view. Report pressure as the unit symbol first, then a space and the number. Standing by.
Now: bar 1.5
